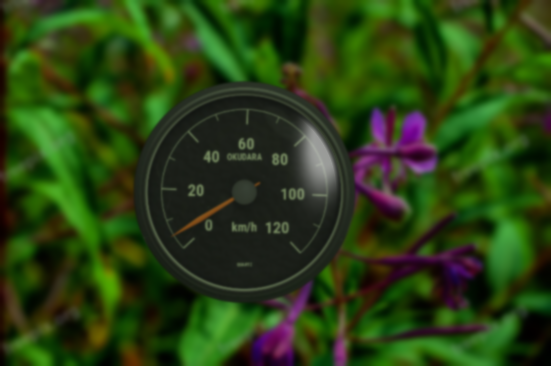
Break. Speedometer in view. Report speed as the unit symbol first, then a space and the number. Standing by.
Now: km/h 5
